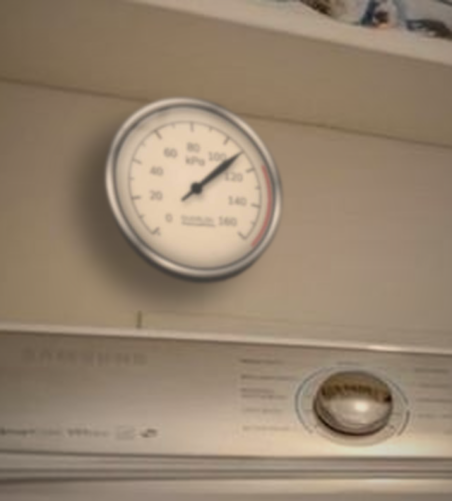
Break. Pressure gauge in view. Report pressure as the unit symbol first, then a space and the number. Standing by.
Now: kPa 110
